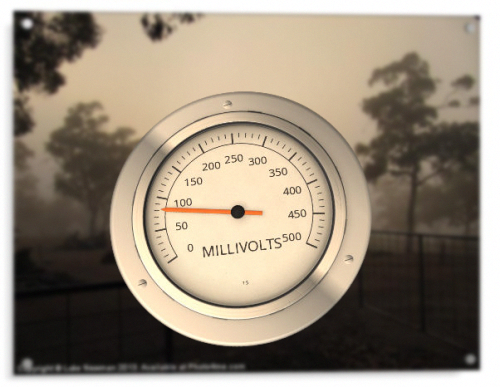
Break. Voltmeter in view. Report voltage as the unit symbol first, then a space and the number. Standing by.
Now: mV 80
